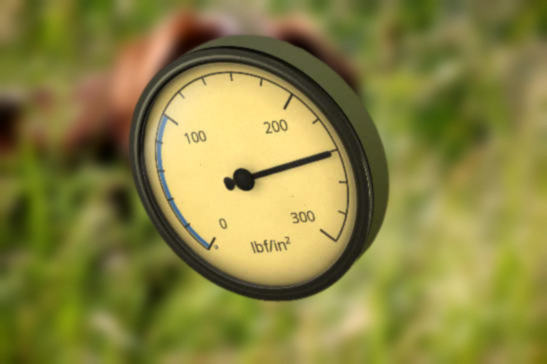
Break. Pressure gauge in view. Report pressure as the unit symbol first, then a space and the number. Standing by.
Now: psi 240
